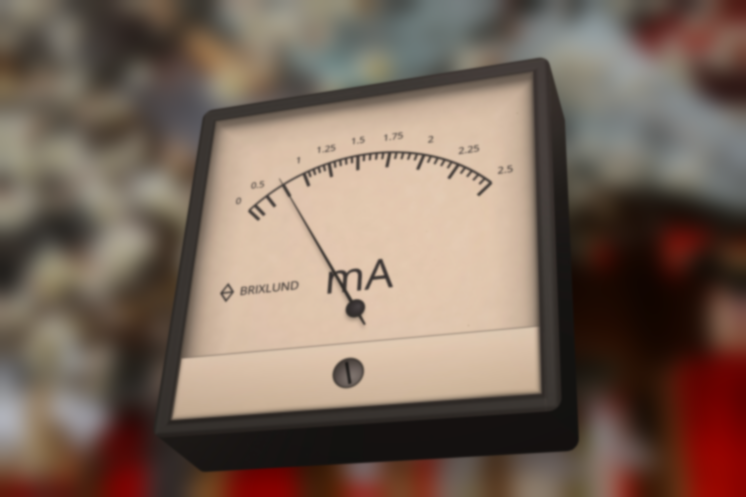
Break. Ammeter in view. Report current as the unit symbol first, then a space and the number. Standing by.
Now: mA 0.75
